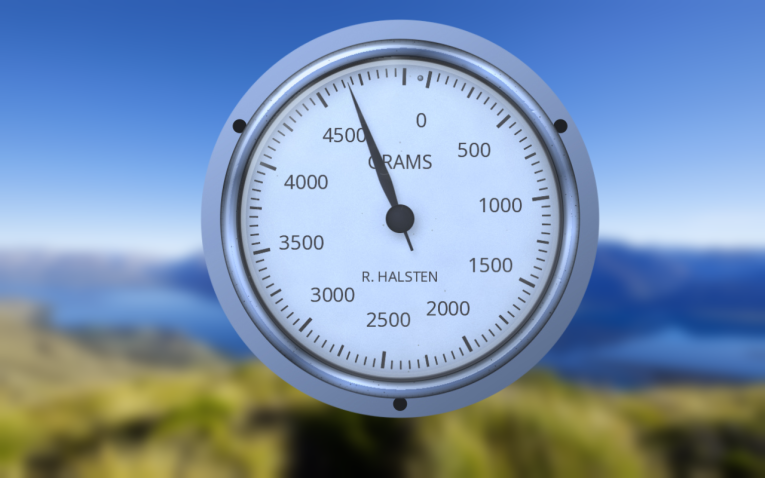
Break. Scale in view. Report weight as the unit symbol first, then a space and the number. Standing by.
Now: g 4675
